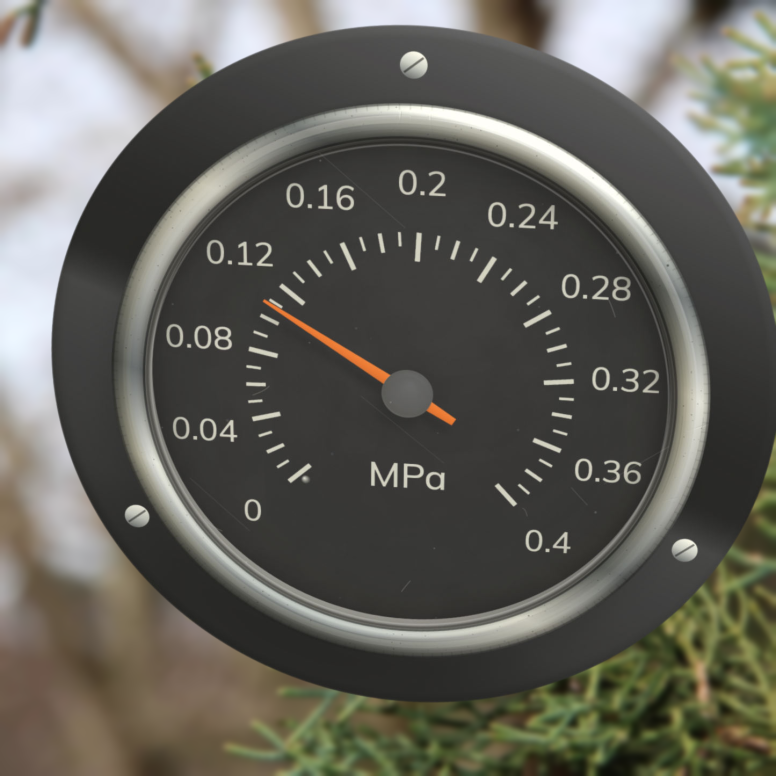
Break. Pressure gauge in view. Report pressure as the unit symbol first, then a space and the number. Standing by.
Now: MPa 0.11
